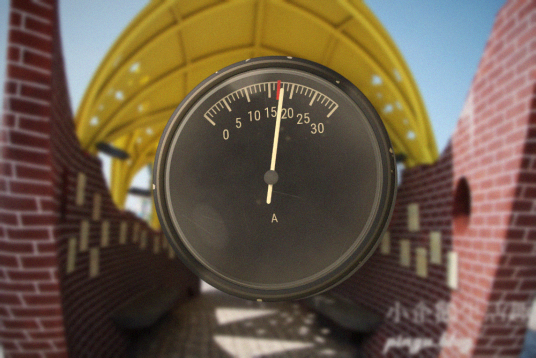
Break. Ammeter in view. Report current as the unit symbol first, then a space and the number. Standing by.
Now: A 18
